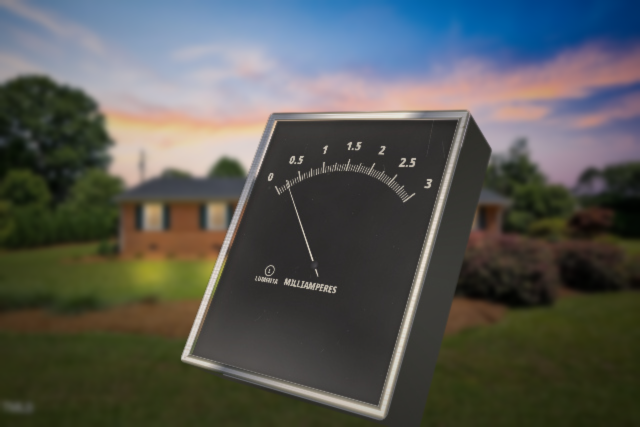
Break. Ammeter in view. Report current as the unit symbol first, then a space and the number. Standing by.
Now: mA 0.25
